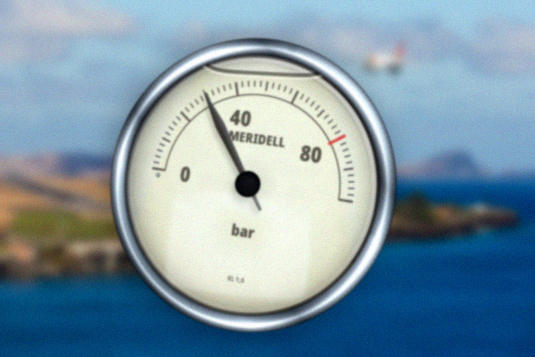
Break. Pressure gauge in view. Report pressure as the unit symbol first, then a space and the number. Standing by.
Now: bar 30
